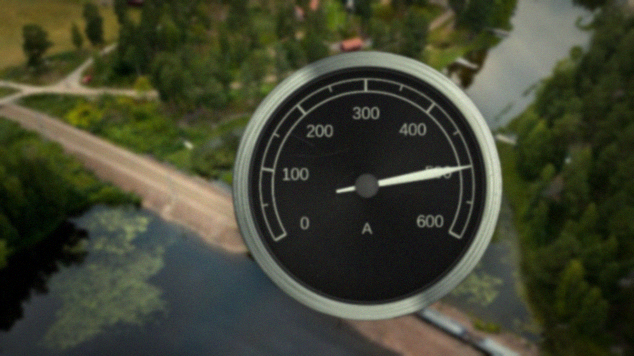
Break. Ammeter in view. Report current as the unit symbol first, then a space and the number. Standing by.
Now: A 500
